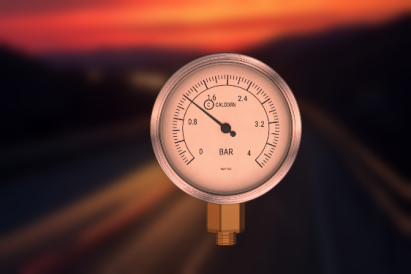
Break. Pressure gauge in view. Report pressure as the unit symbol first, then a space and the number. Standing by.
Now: bar 1.2
